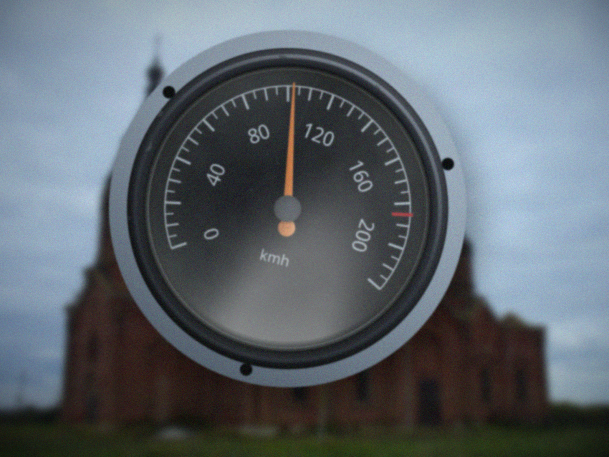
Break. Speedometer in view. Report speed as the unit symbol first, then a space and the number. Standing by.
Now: km/h 102.5
